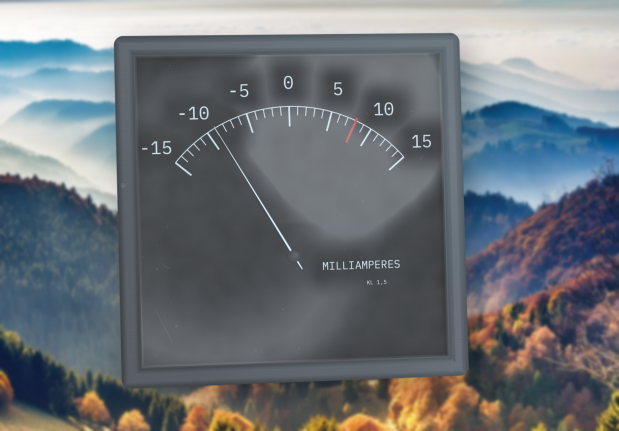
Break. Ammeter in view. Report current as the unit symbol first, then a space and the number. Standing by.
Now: mA -9
